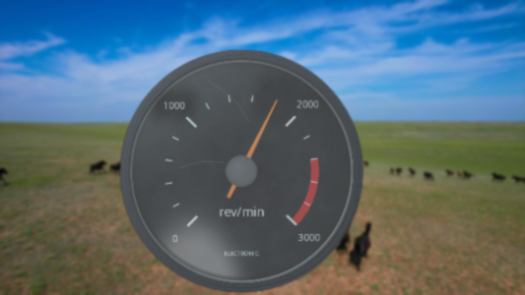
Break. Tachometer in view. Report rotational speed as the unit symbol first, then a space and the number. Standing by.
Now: rpm 1800
